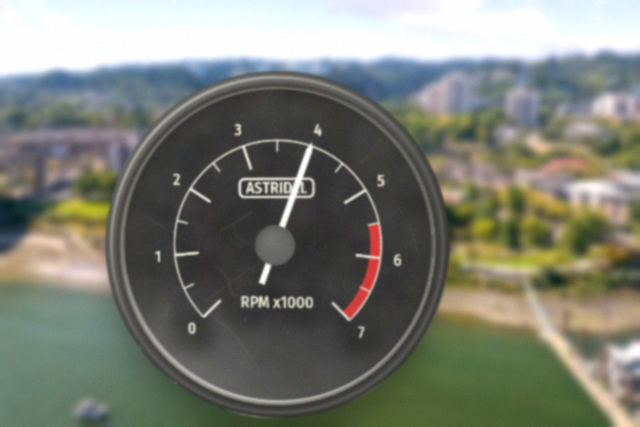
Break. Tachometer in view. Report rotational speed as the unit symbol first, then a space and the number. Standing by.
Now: rpm 4000
